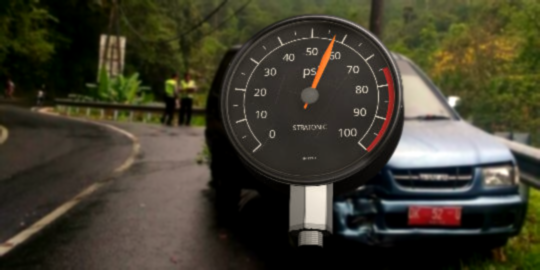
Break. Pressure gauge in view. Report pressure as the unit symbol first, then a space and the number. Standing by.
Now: psi 57.5
